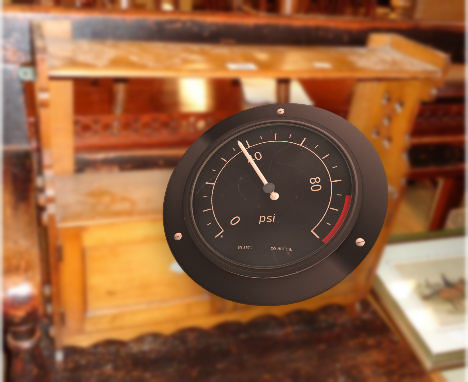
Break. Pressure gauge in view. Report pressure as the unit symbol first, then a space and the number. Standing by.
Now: psi 37.5
